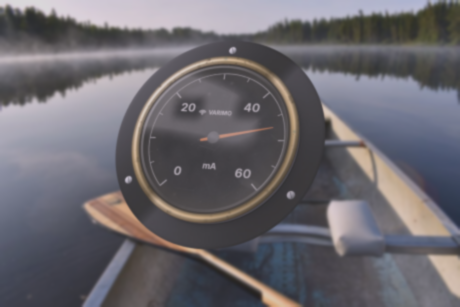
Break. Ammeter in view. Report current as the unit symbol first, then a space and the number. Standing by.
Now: mA 47.5
